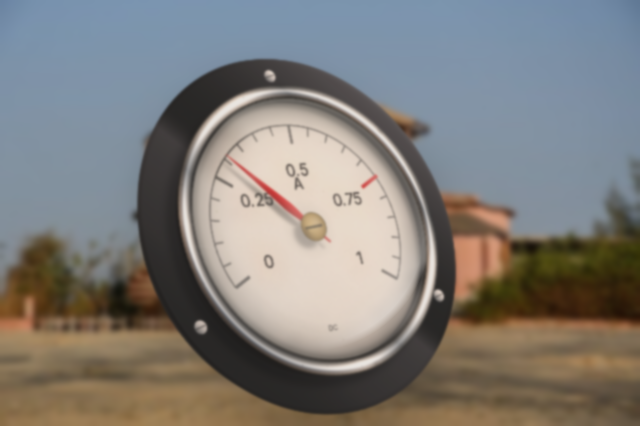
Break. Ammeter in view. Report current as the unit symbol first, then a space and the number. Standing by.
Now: A 0.3
